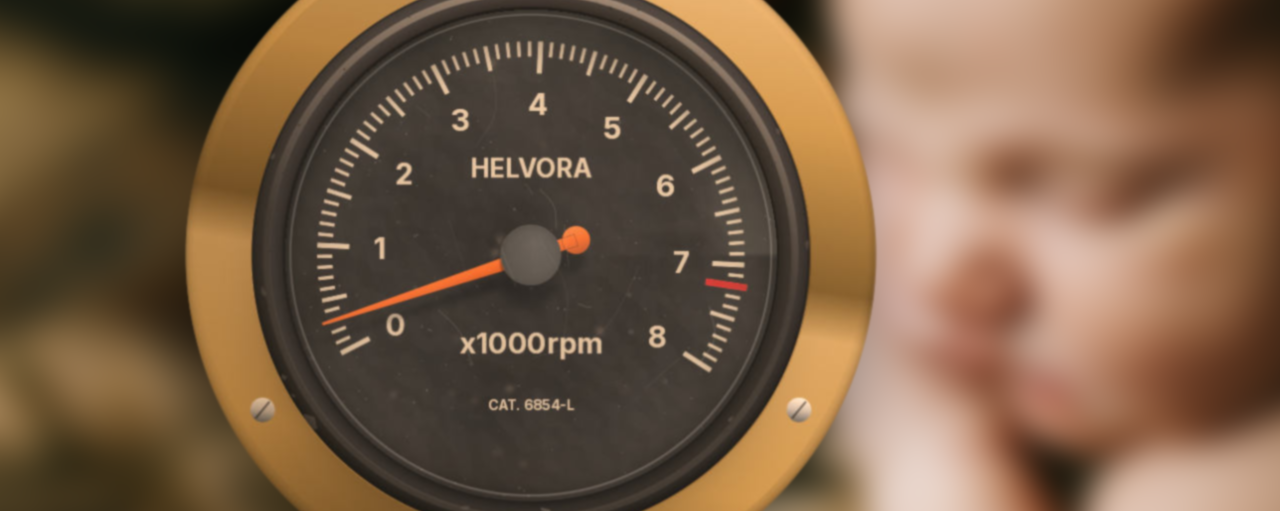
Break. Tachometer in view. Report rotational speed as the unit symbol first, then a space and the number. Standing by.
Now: rpm 300
